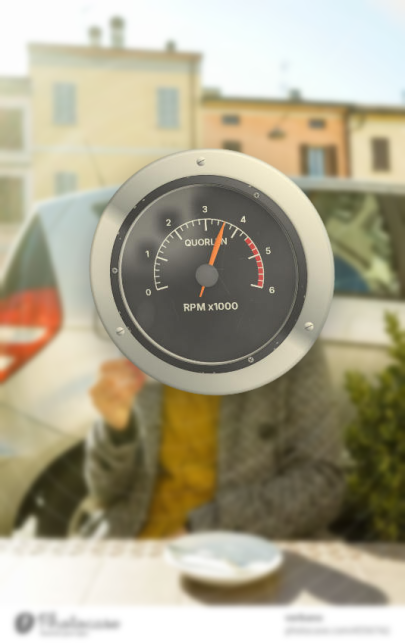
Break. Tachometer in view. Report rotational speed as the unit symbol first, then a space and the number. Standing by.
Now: rpm 3600
